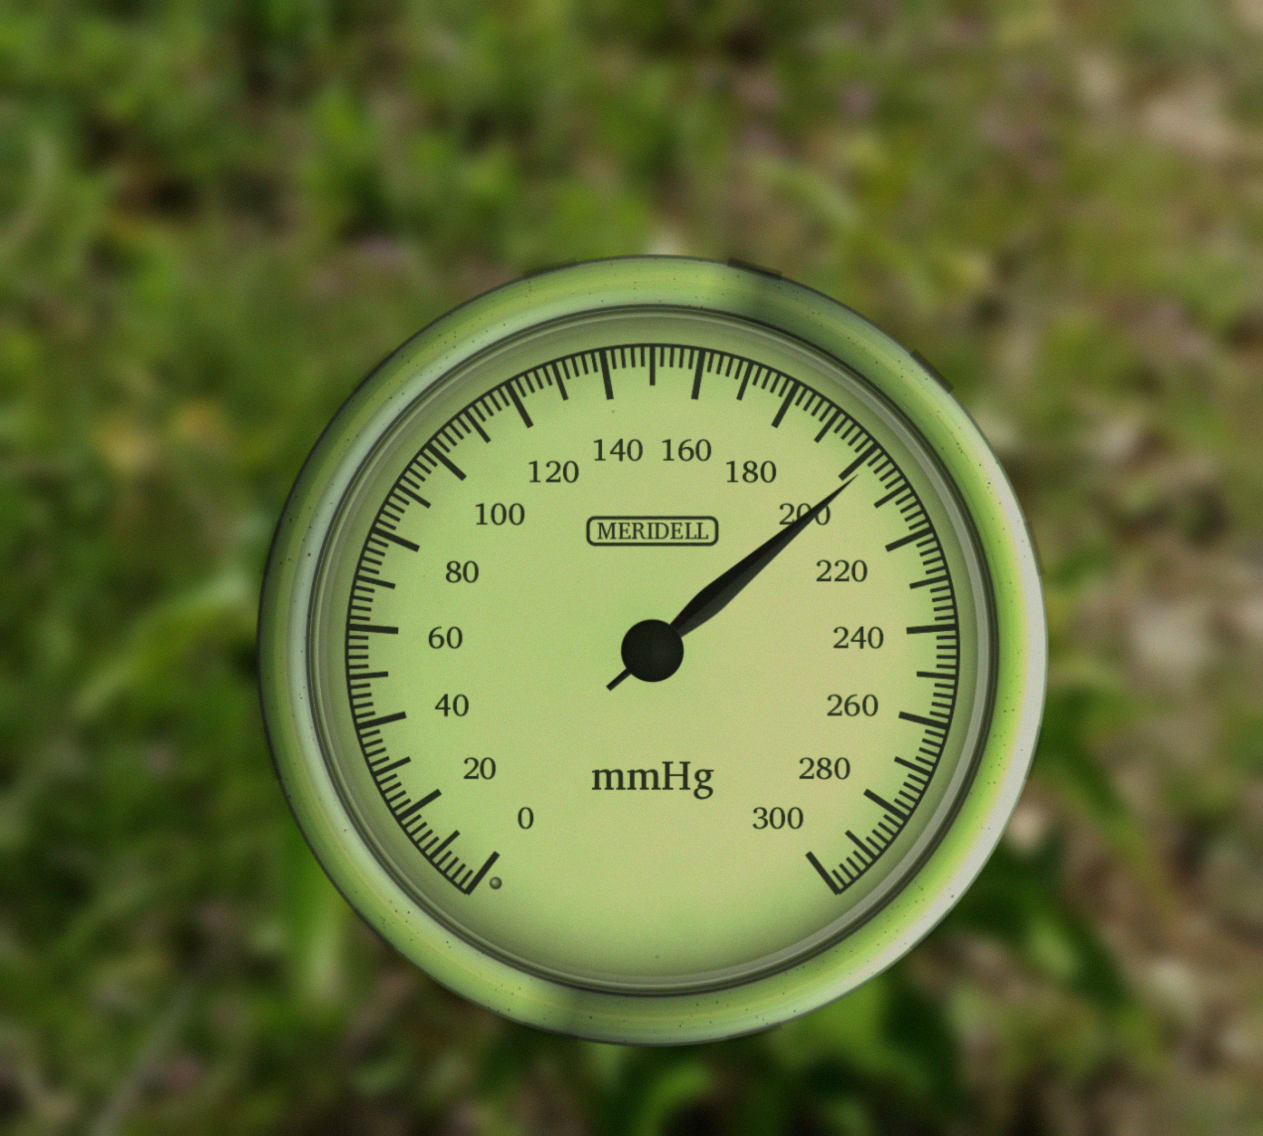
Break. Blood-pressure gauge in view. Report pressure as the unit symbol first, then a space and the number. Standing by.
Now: mmHg 202
